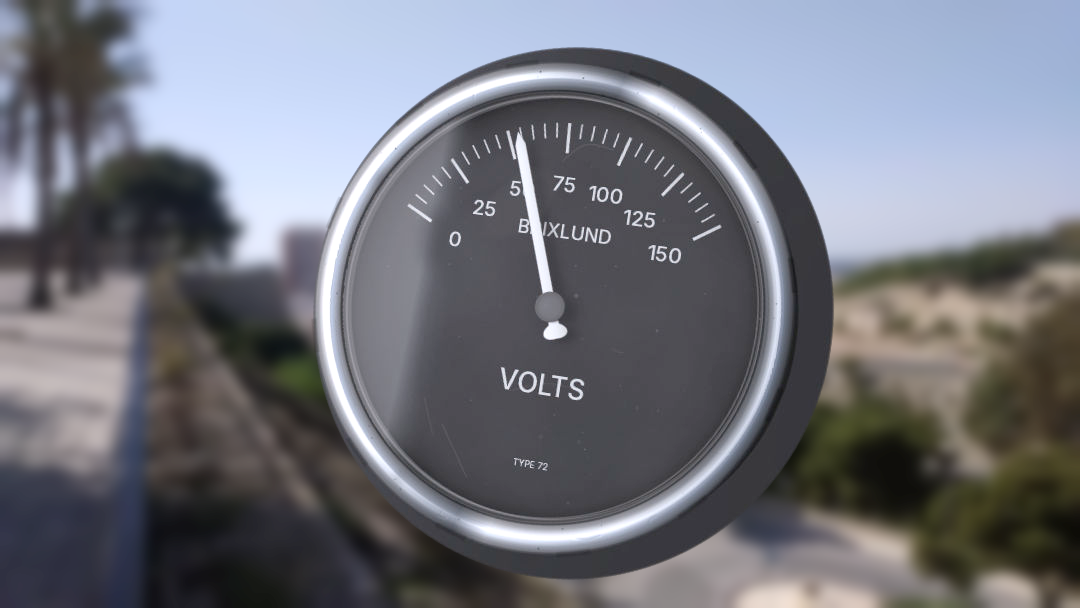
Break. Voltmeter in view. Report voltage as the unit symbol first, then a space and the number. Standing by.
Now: V 55
